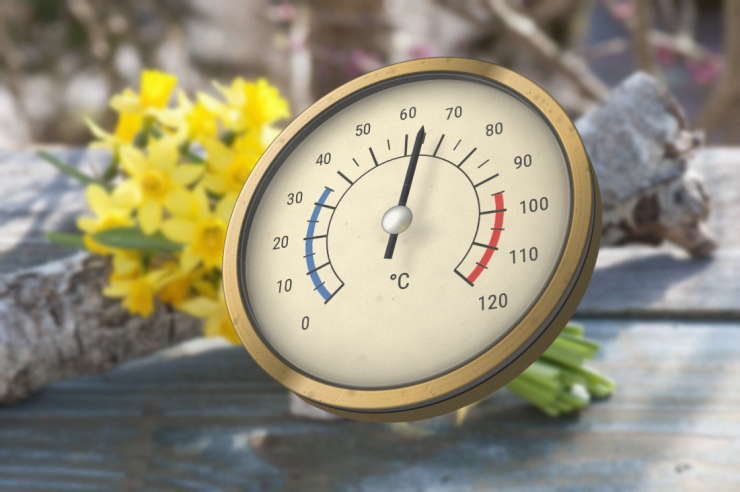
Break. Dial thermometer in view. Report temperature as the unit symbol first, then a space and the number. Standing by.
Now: °C 65
